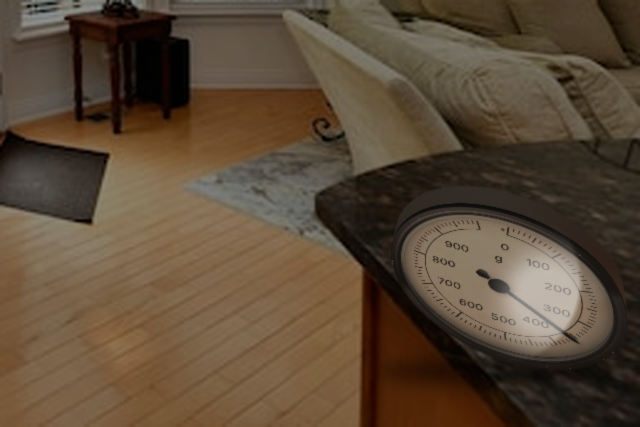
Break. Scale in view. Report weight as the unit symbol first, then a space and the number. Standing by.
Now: g 350
